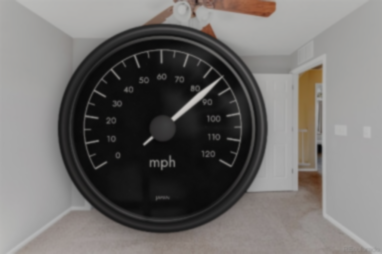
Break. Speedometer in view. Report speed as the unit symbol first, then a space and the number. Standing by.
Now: mph 85
